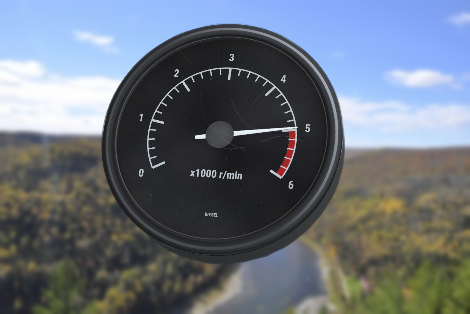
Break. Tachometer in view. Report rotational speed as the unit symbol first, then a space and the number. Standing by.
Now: rpm 5000
